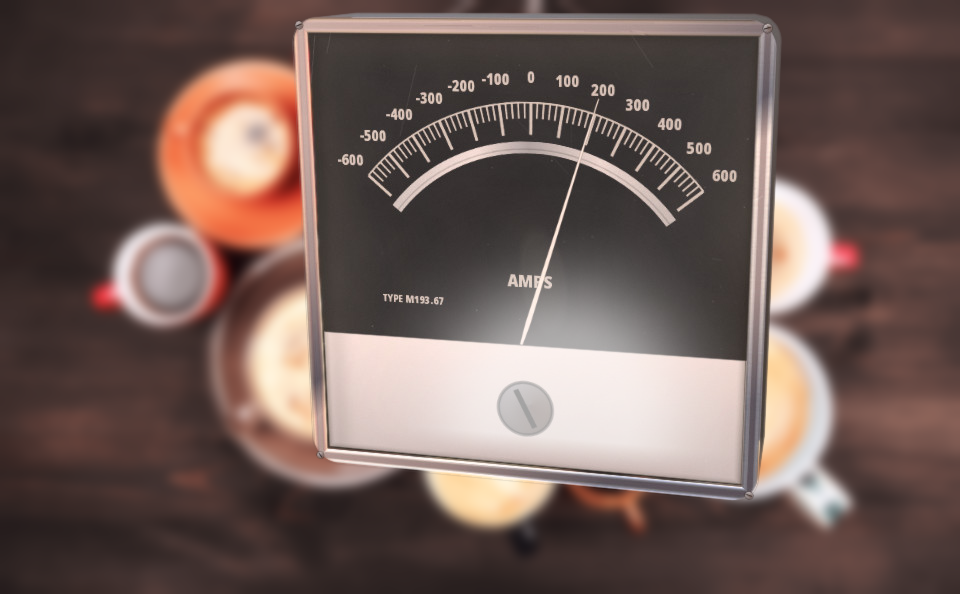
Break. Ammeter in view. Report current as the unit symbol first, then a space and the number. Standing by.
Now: A 200
